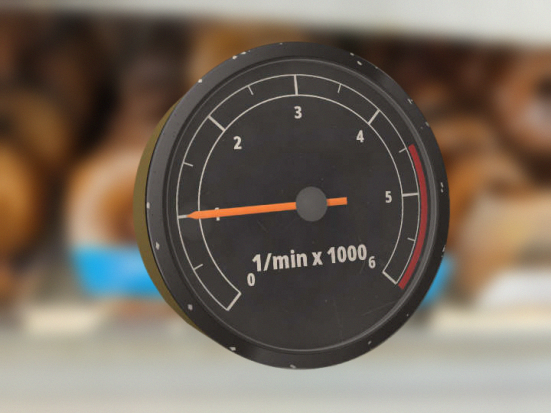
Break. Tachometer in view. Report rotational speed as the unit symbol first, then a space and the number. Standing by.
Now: rpm 1000
